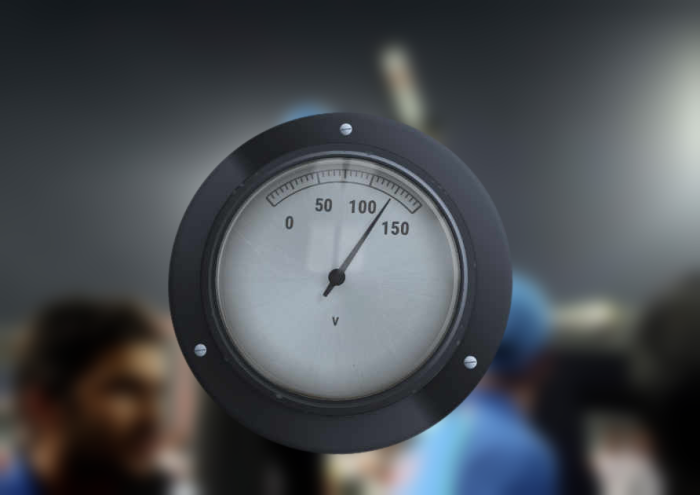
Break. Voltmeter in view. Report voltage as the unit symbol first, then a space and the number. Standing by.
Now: V 125
